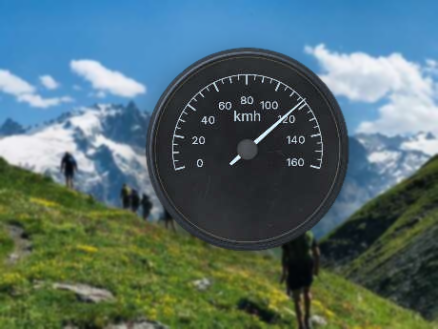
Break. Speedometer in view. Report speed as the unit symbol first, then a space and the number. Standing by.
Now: km/h 117.5
